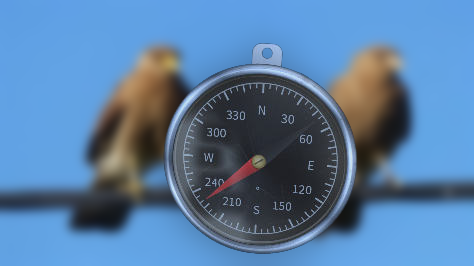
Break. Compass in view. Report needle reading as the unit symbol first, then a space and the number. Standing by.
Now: ° 230
